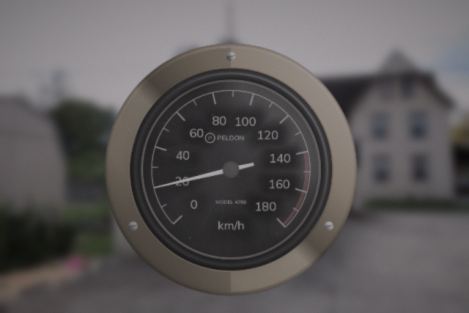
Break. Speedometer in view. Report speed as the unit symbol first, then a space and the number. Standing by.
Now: km/h 20
